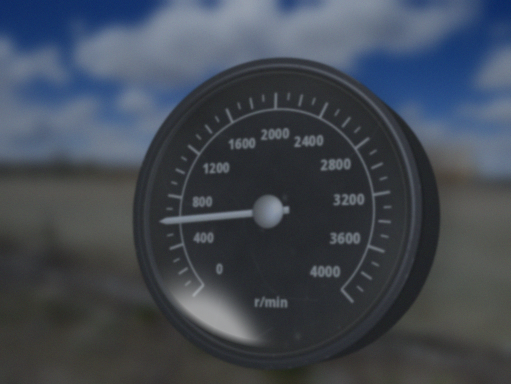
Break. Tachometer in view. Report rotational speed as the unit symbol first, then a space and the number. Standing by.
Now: rpm 600
